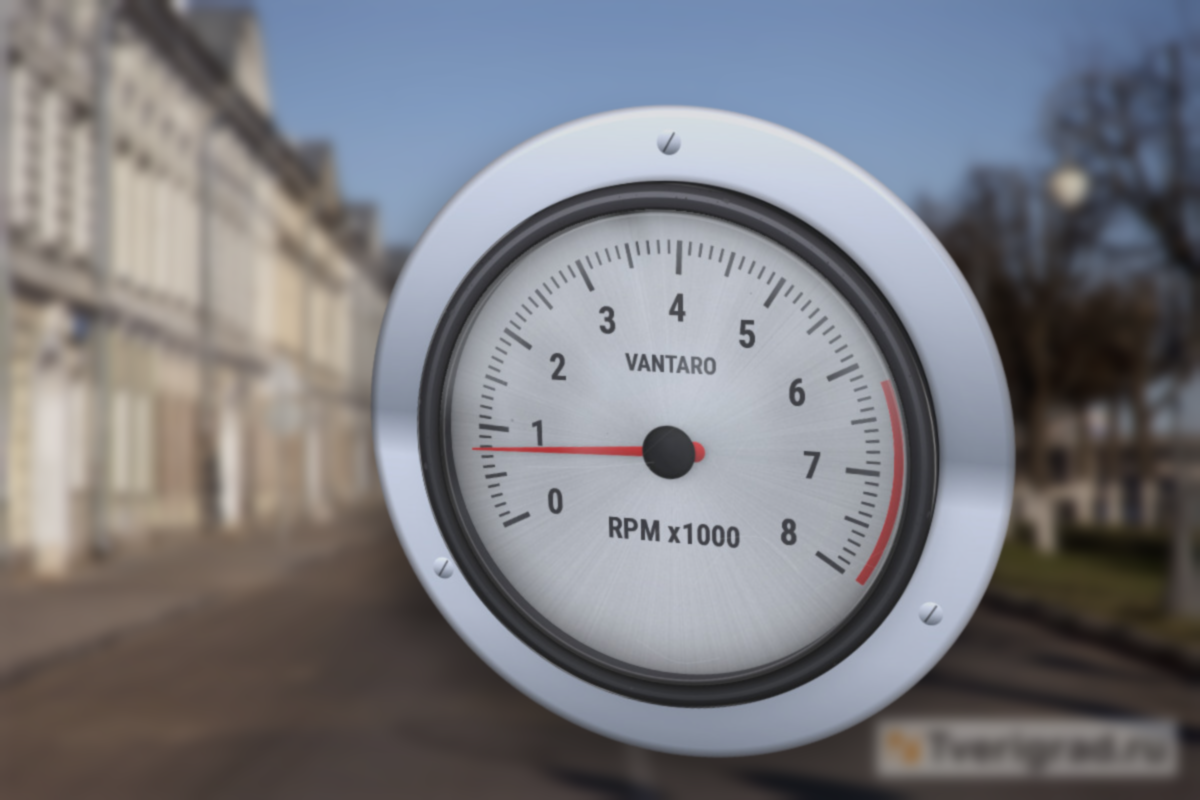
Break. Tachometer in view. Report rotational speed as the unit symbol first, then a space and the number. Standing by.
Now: rpm 800
